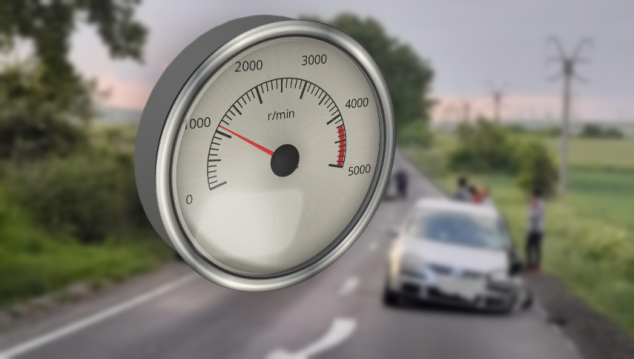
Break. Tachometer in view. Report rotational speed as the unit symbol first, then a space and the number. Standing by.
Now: rpm 1100
